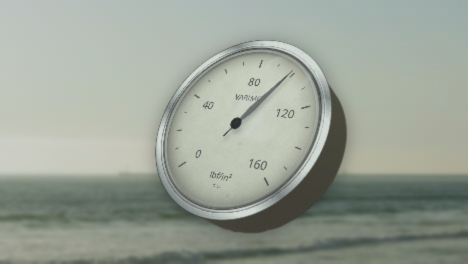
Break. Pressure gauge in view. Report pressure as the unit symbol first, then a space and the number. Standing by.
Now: psi 100
